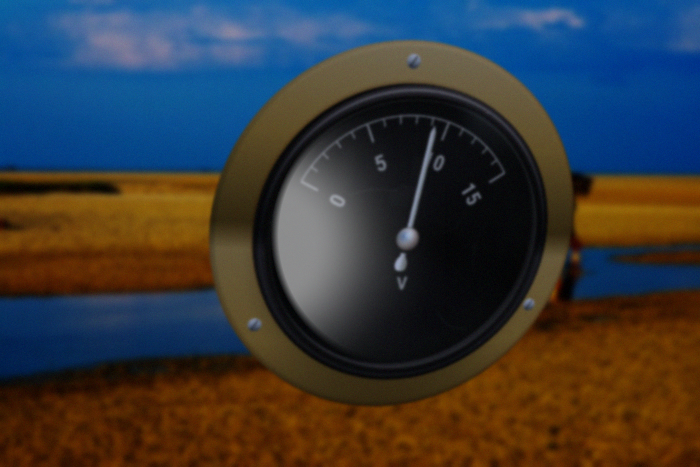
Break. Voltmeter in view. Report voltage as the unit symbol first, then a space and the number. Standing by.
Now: V 9
